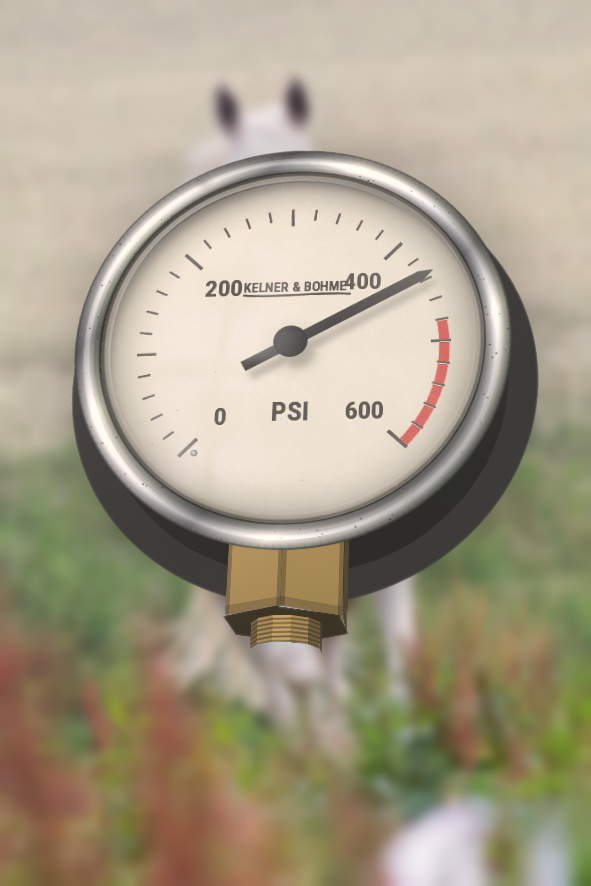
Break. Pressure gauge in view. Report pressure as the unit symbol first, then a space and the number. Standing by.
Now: psi 440
